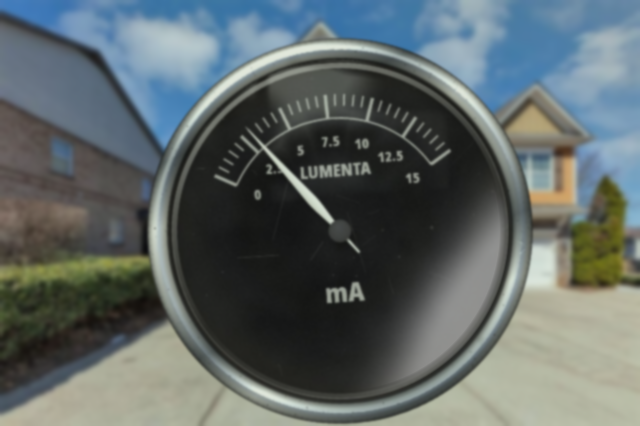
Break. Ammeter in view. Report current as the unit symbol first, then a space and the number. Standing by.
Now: mA 3
